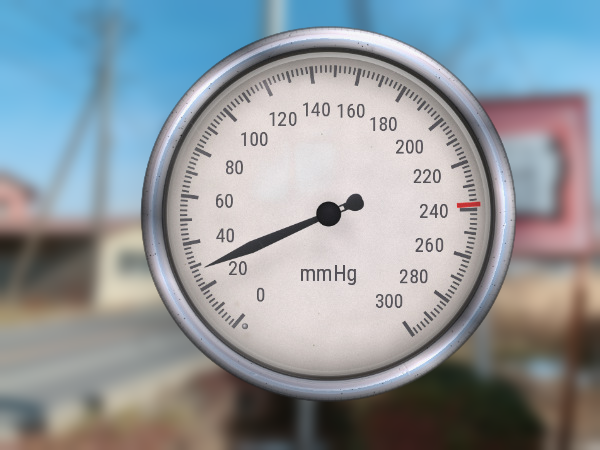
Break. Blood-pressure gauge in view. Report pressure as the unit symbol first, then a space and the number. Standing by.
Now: mmHg 28
